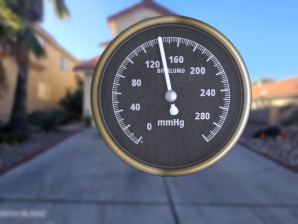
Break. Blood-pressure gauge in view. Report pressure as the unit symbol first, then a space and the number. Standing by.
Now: mmHg 140
